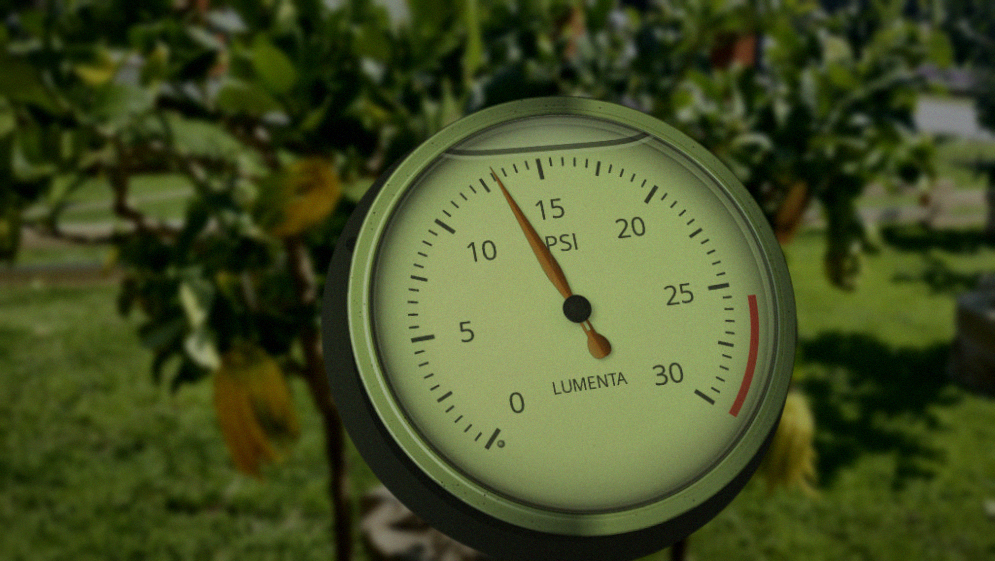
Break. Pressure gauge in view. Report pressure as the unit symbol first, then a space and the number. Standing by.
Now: psi 13
